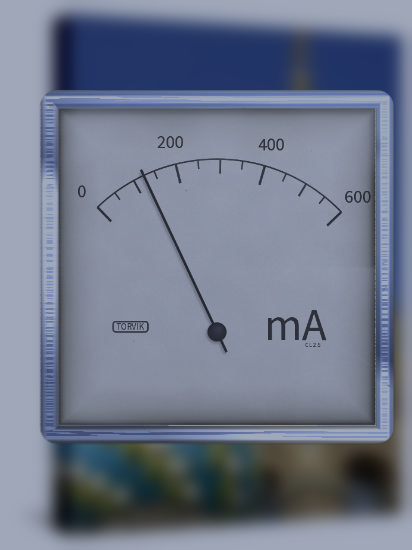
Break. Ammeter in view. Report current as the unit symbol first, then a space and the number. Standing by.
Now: mA 125
